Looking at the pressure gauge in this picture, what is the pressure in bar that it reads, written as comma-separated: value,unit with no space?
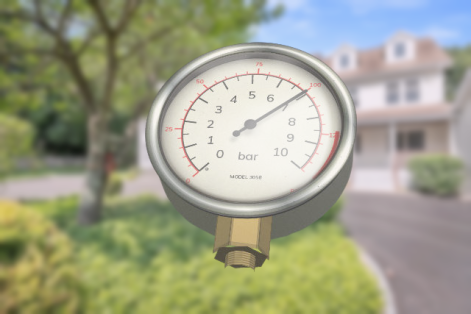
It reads 7,bar
